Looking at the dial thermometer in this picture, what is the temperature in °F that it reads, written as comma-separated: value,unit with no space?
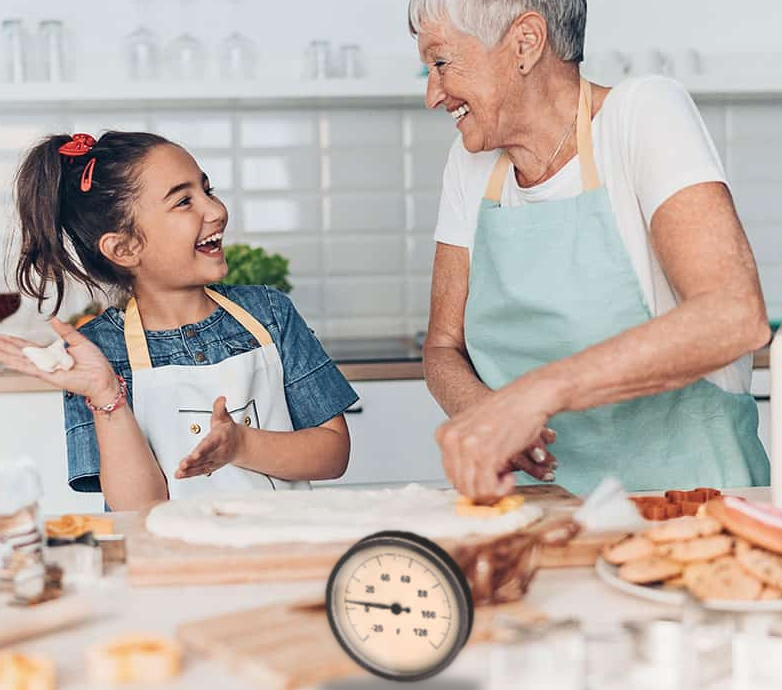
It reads 5,°F
